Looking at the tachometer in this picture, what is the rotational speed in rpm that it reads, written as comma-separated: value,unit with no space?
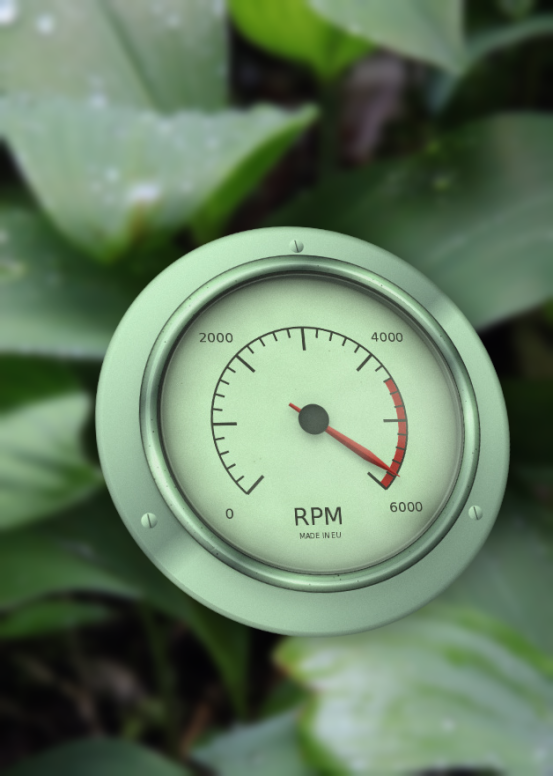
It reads 5800,rpm
